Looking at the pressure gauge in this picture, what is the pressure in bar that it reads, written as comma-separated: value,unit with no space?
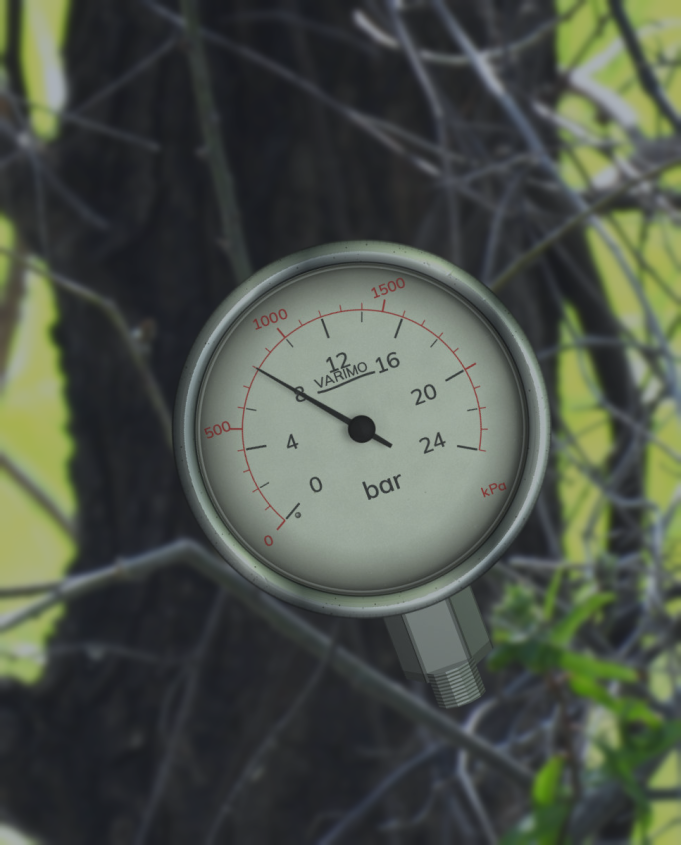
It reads 8,bar
